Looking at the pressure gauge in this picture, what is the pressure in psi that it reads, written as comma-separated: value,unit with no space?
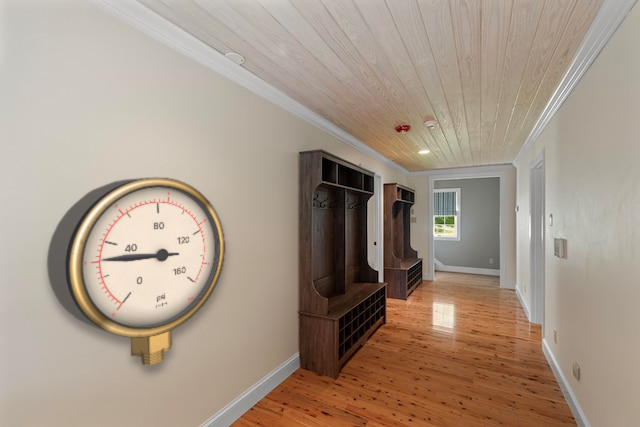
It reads 30,psi
